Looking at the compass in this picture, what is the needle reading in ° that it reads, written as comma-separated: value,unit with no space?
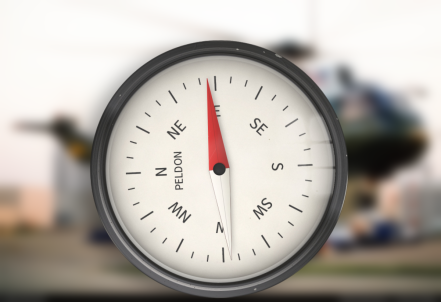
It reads 85,°
